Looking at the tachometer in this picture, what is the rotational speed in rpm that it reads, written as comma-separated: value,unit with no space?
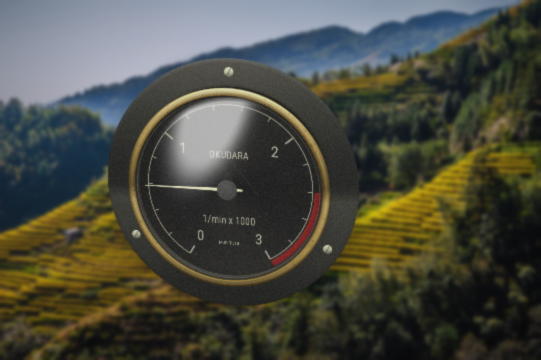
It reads 600,rpm
